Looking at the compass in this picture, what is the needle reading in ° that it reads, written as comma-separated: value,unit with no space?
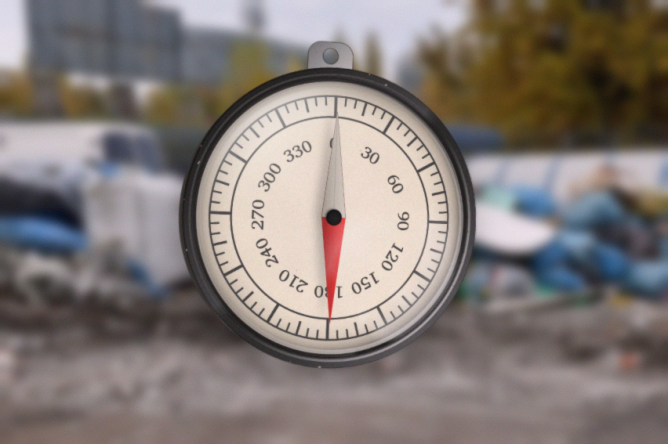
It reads 180,°
